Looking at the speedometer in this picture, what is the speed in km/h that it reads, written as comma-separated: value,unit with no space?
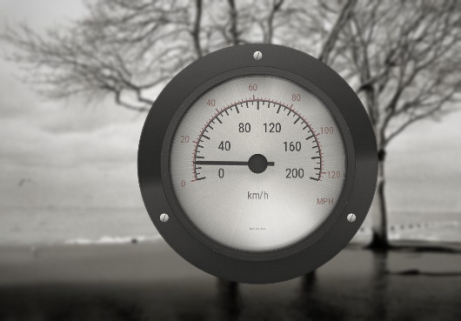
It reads 15,km/h
